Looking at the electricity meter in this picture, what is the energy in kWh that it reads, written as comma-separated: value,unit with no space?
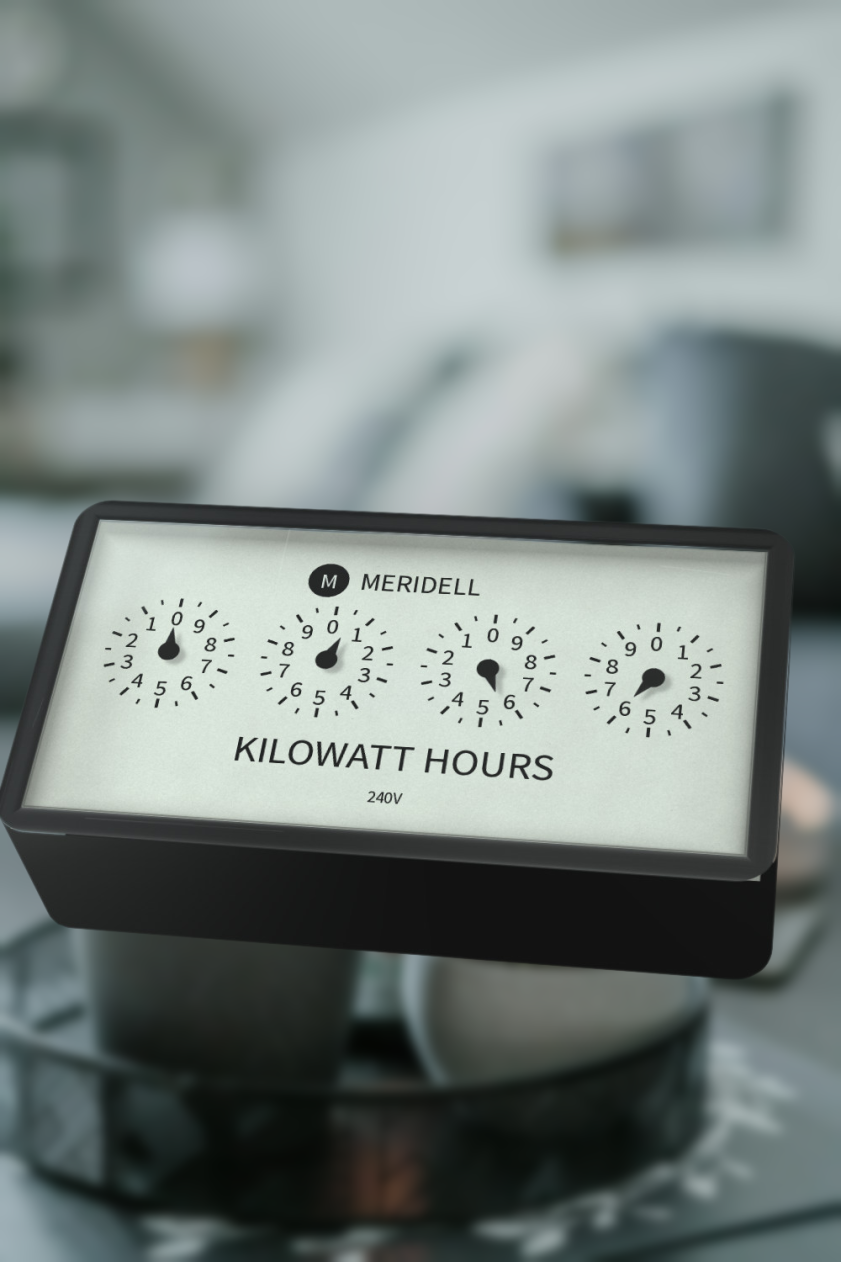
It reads 56,kWh
